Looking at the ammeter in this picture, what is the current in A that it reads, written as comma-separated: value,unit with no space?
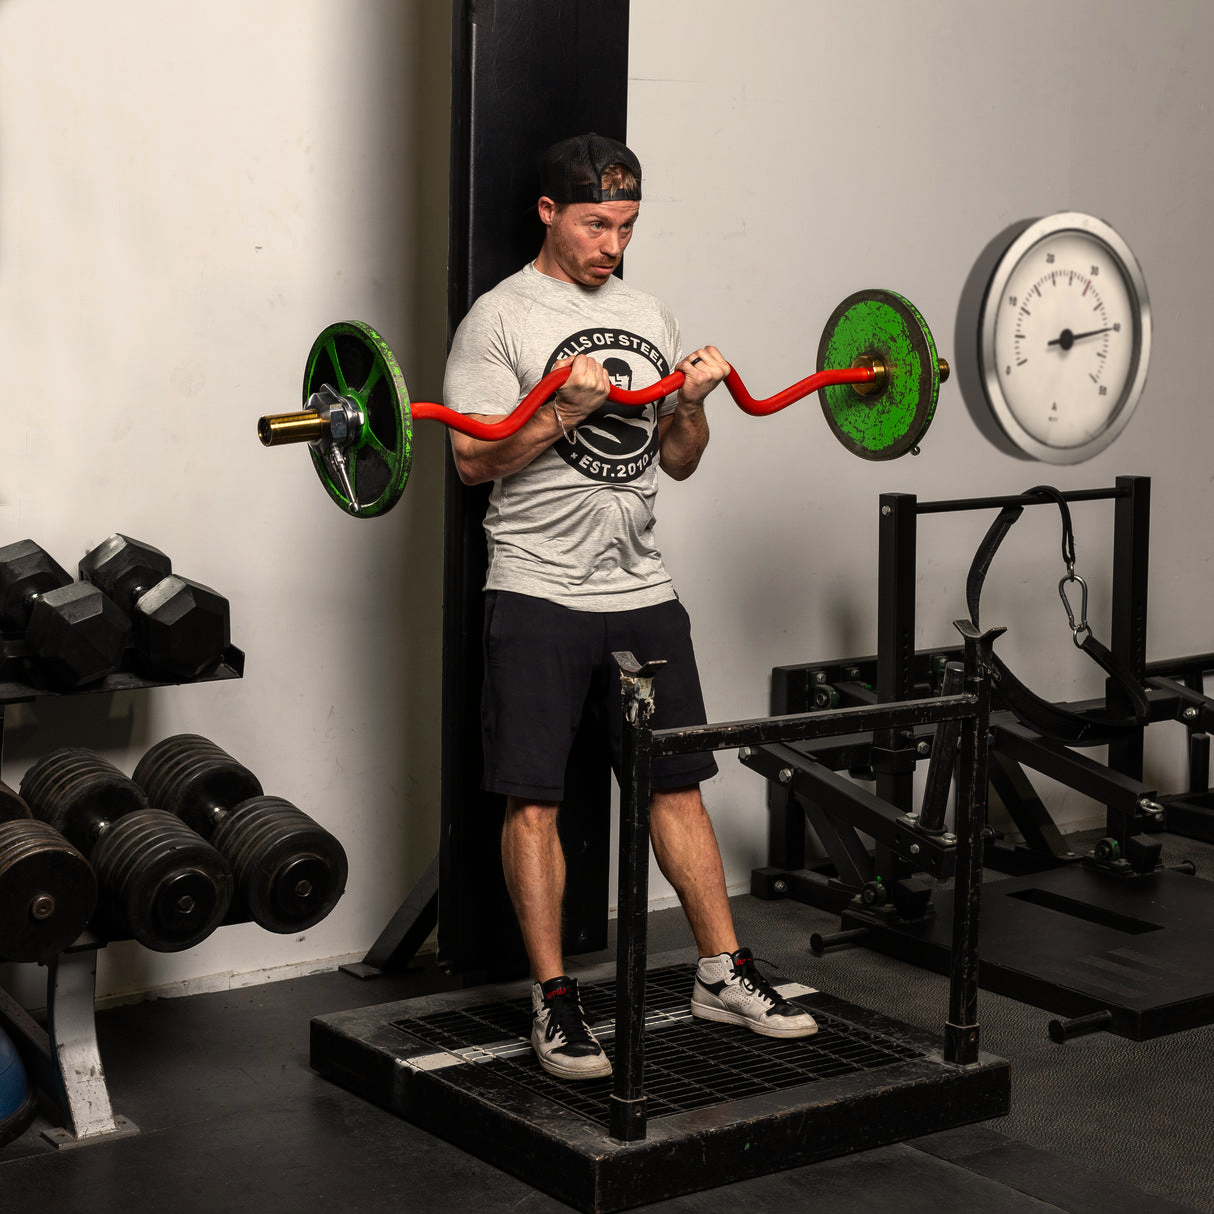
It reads 40,A
